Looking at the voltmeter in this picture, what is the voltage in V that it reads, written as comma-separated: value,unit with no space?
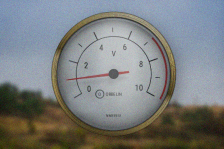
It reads 1,V
